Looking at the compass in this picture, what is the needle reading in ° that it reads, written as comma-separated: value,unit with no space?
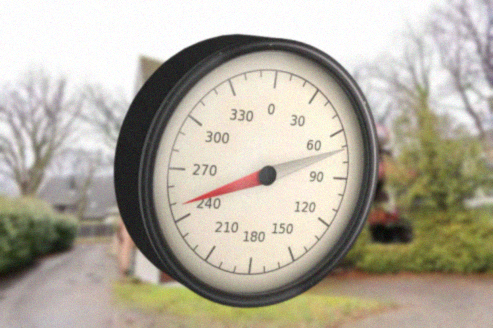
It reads 250,°
